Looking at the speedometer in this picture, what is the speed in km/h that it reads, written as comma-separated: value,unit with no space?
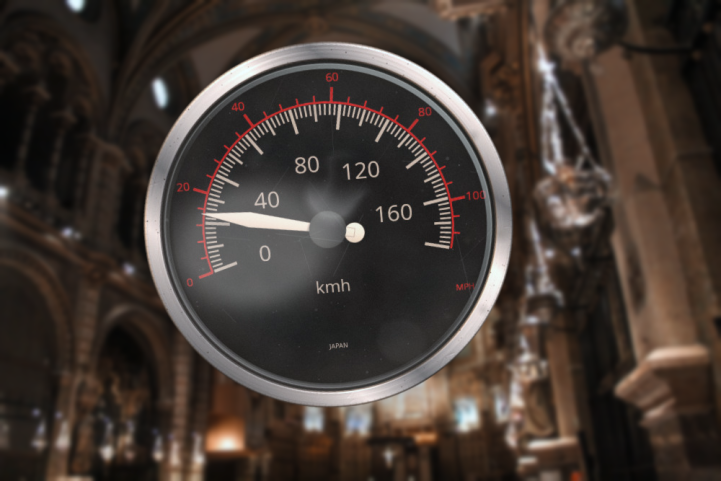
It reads 24,km/h
